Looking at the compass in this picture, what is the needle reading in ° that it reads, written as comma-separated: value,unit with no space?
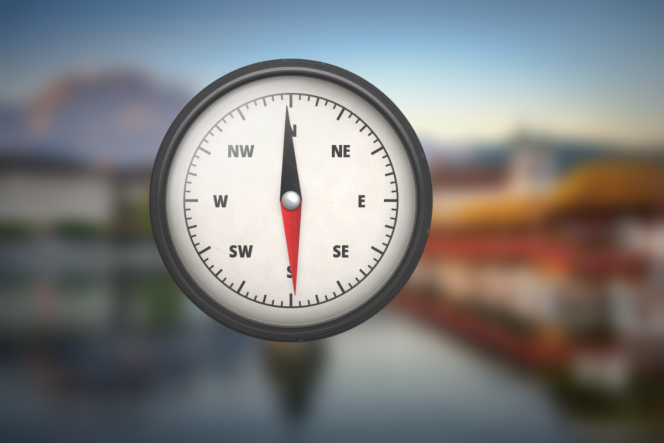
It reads 177.5,°
